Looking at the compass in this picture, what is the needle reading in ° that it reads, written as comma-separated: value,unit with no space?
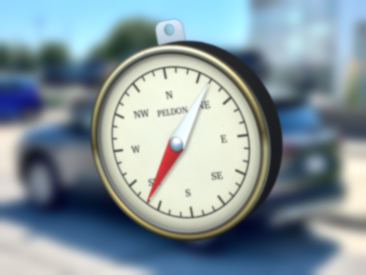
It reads 220,°
